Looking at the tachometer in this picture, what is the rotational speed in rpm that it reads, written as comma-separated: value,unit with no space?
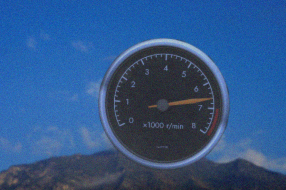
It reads 6600,rpm
